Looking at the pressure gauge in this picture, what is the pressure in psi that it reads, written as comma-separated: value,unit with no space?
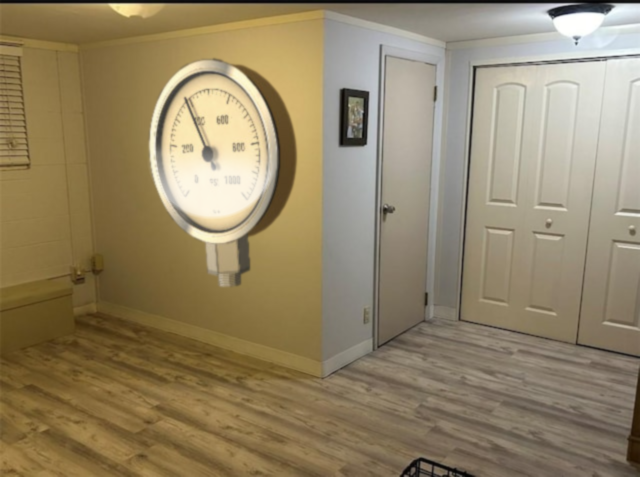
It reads 400,psi
